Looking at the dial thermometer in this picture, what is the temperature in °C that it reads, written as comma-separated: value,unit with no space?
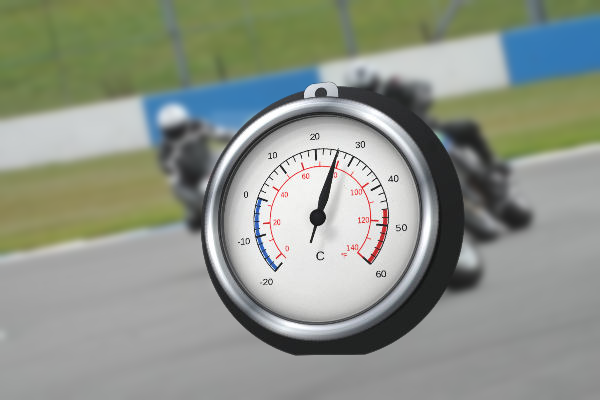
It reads 26,°C
